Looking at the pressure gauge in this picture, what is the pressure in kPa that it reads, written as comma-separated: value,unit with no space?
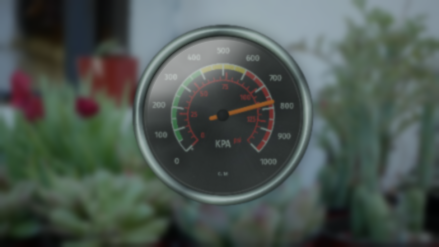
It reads 775,kPa
